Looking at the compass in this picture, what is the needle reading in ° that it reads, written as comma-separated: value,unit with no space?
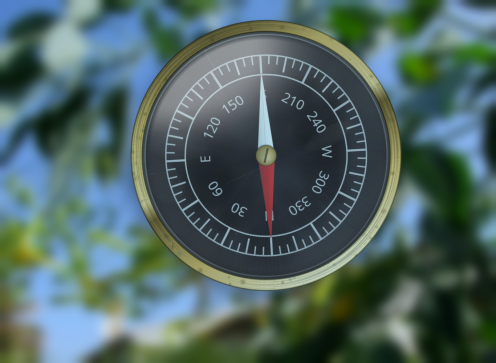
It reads 0,°
